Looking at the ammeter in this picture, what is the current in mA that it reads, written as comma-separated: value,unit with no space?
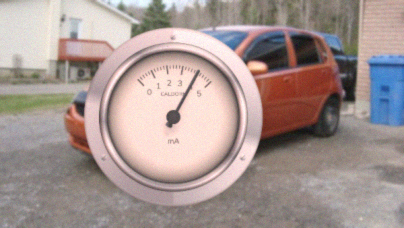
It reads 4,mA
